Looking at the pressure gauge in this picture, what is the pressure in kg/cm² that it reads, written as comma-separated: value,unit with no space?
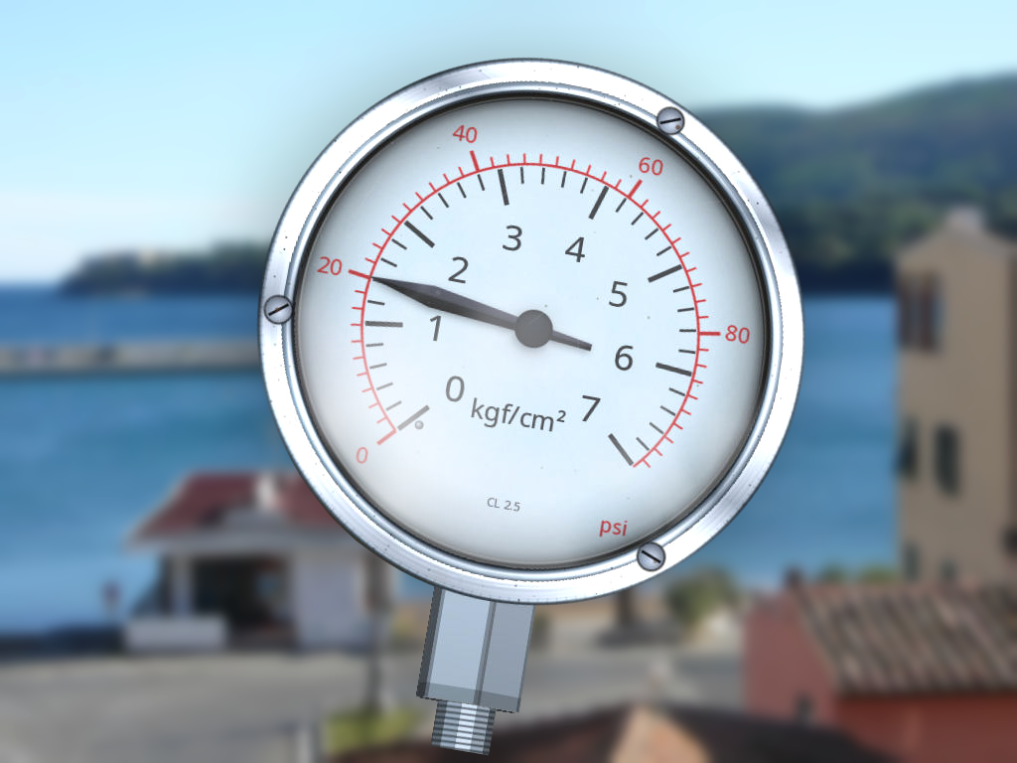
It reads 1.4,kg/cm²
